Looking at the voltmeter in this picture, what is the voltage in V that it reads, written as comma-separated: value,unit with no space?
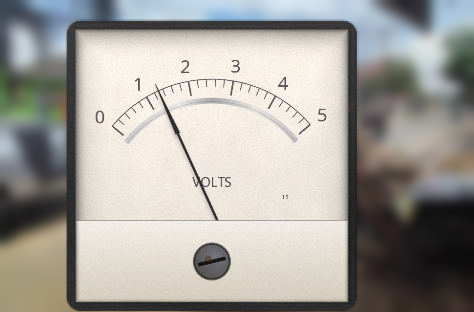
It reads 1.3,V
